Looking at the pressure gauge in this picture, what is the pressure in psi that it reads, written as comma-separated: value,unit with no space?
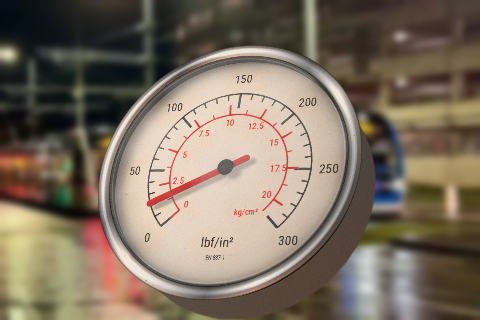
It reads 20,psi
